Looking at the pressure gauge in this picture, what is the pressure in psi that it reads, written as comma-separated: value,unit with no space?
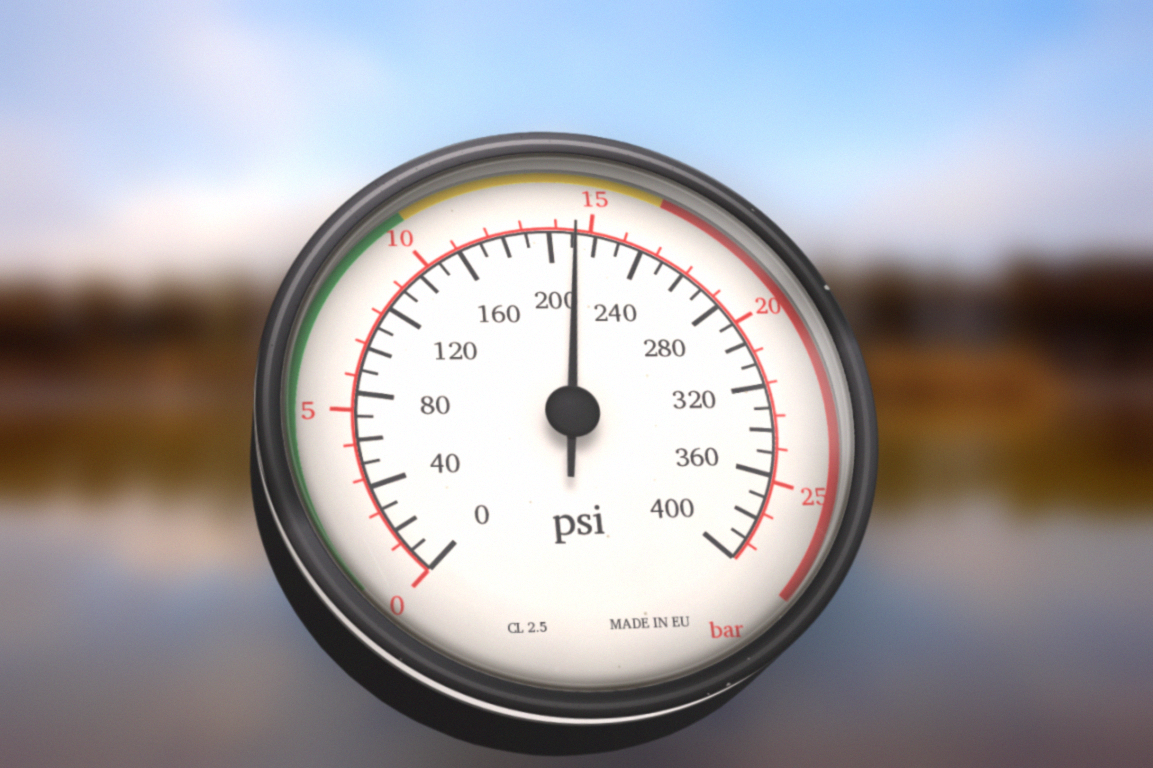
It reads 210,psi
